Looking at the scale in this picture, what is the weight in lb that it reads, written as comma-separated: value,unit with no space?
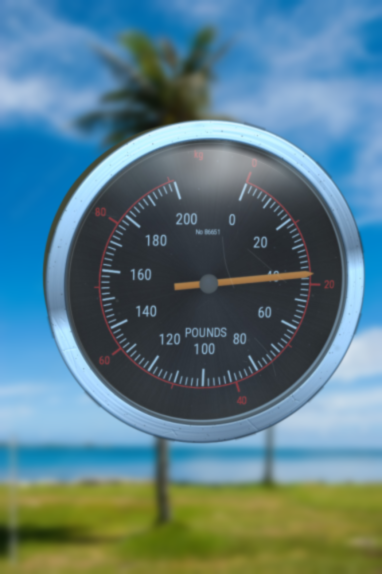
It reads 40,lb
